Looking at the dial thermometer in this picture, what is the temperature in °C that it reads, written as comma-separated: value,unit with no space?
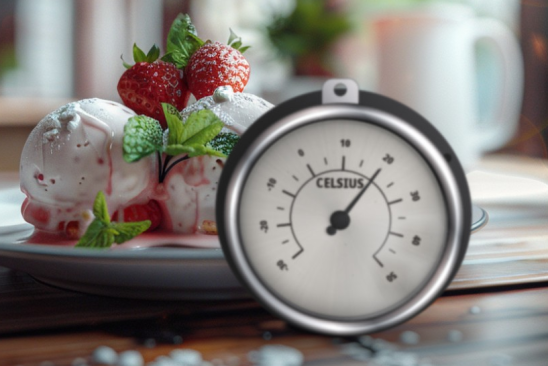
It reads 20,°C
